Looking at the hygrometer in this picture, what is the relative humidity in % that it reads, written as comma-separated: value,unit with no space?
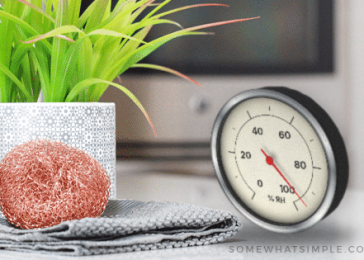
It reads 95,%
